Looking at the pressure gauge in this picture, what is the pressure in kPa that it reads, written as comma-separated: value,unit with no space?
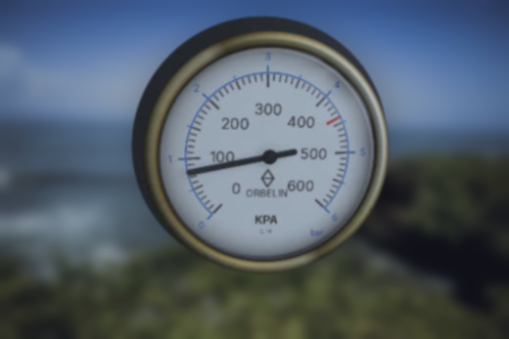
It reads 80,kPa
